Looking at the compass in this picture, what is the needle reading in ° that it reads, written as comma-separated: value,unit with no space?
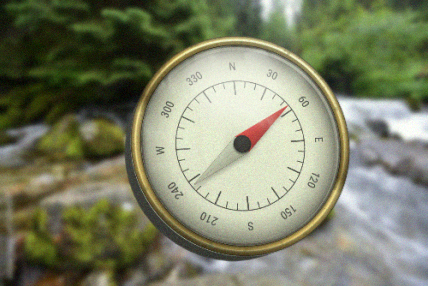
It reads 55,°
